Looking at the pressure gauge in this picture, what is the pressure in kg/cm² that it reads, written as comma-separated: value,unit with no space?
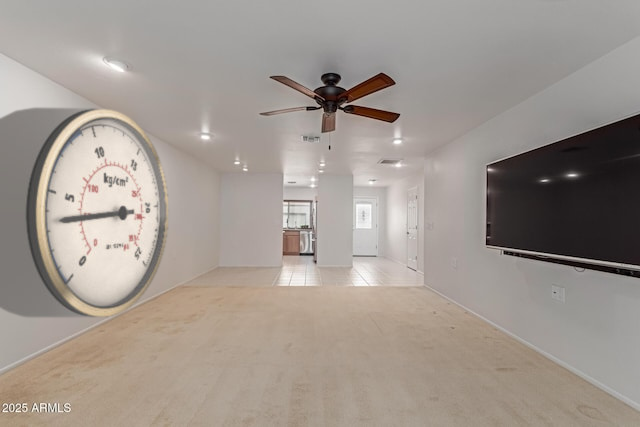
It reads 3.5,kg/cm²
